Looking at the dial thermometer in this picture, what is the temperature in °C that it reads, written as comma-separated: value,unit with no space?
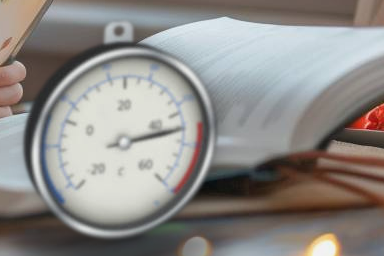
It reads 44,°C
